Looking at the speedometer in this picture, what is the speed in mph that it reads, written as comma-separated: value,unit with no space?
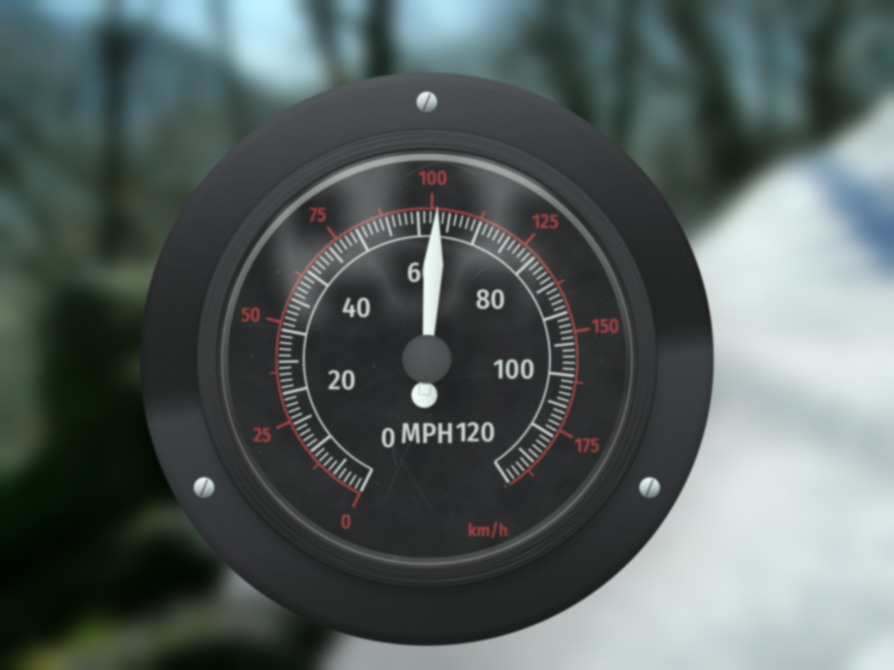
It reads 63,mph
